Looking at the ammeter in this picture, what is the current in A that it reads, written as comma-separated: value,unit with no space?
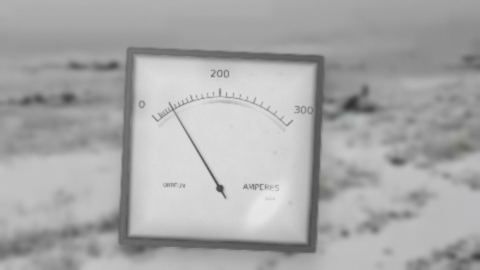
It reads 100,A
